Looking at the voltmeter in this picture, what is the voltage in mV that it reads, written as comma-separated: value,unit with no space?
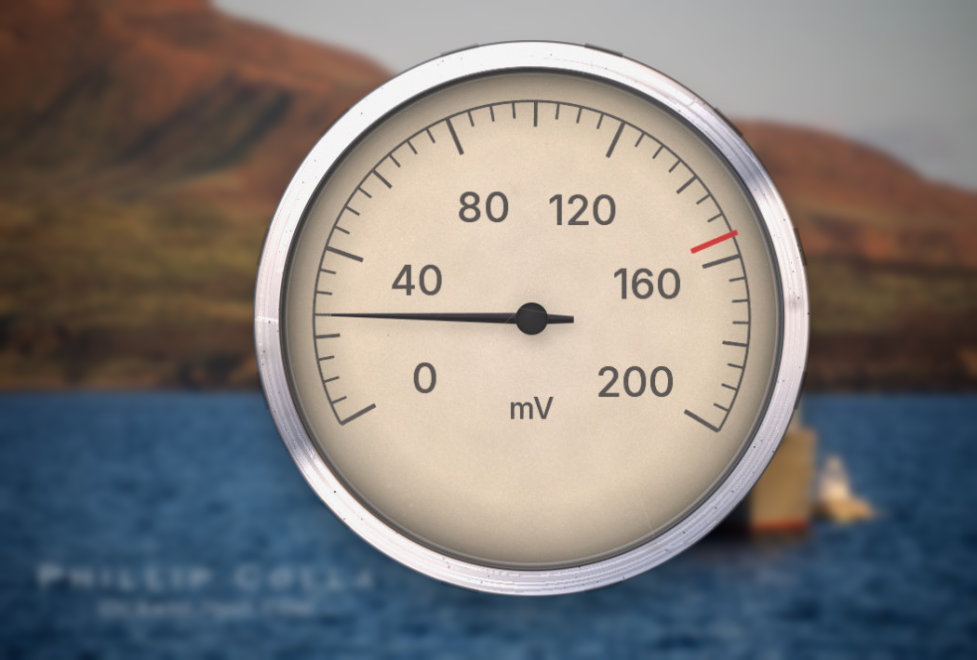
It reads 25,mV
